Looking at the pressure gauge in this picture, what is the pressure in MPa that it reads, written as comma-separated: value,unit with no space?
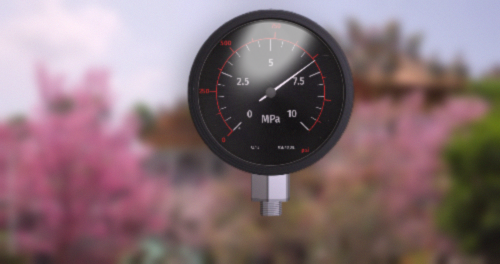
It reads 7,MPa
